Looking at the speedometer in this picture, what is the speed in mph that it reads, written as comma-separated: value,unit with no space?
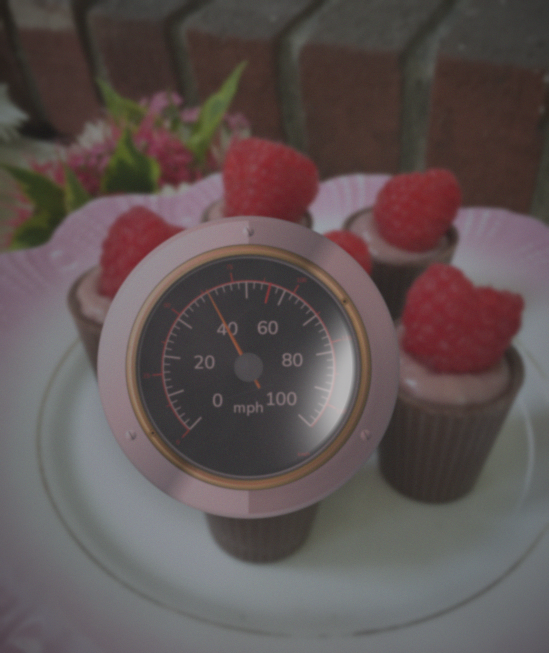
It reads 40,mph
